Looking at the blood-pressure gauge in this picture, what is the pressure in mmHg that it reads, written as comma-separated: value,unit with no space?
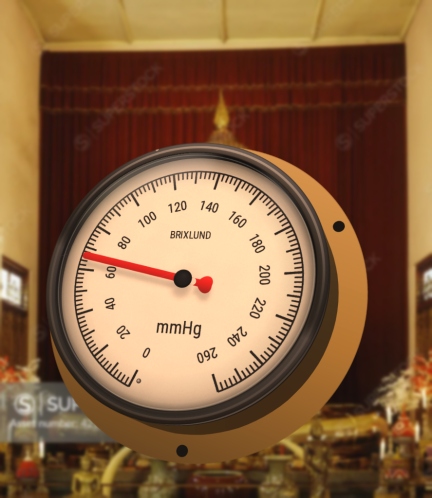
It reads 66,mmHg
